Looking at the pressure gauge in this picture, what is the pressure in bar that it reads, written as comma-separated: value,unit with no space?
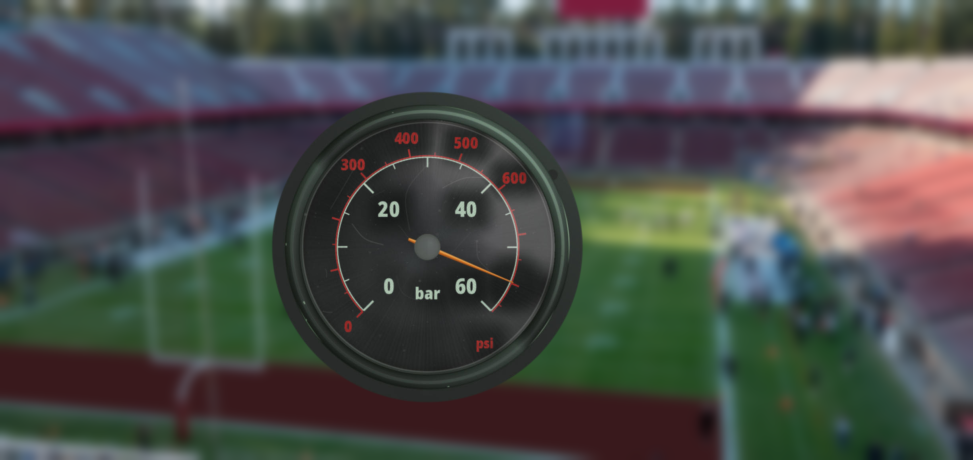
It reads 55,bar
